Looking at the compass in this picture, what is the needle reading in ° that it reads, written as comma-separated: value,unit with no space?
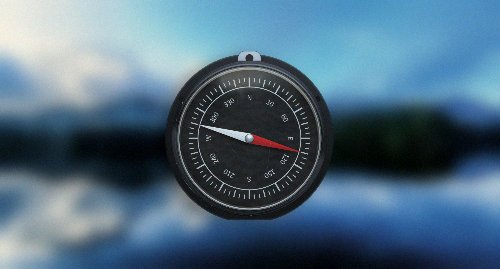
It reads 105,°
